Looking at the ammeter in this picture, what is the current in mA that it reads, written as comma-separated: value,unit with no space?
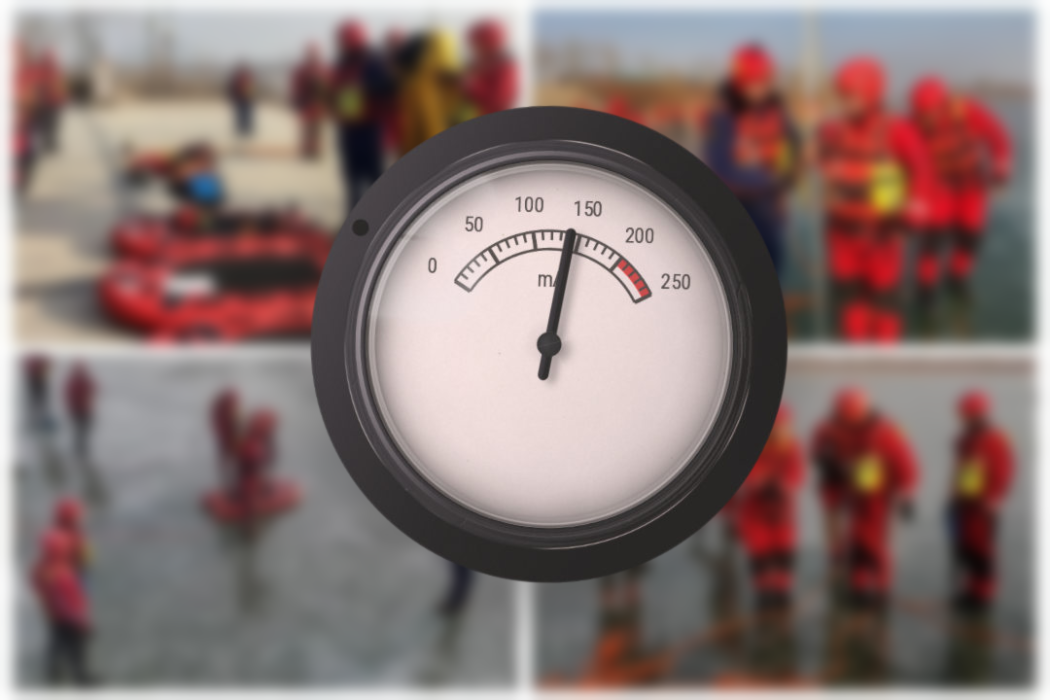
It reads 140,mA
